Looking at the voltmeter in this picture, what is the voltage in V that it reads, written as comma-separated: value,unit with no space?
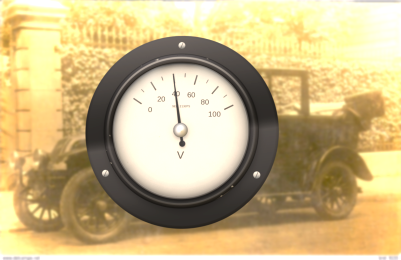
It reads 40,V
